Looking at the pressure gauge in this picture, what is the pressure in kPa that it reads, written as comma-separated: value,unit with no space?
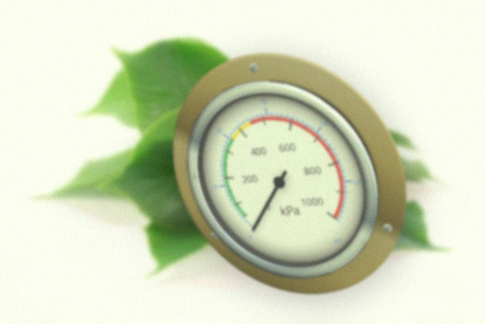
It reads 0,kPa
